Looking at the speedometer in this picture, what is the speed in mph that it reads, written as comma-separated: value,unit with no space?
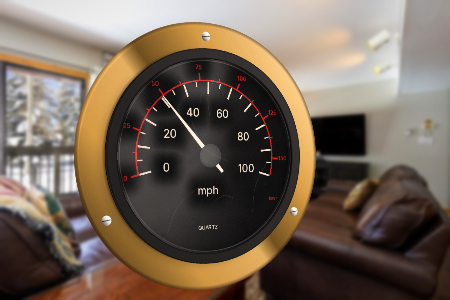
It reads 30,mph
